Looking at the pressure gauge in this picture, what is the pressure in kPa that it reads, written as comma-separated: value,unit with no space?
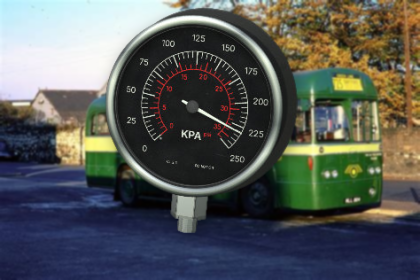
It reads 230,kPa
